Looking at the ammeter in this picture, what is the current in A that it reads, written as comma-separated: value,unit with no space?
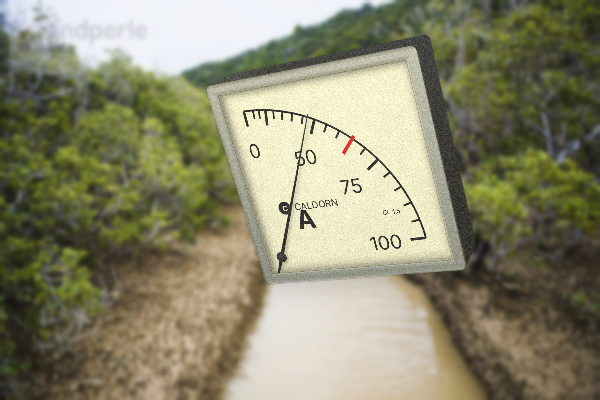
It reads 47.5,A
